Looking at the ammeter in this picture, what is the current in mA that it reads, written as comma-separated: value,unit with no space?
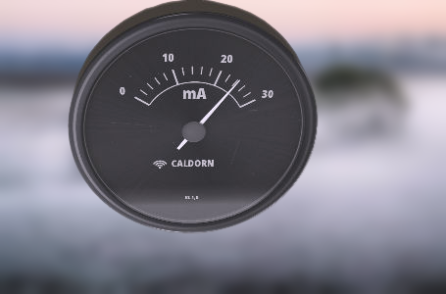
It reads 24,mA
